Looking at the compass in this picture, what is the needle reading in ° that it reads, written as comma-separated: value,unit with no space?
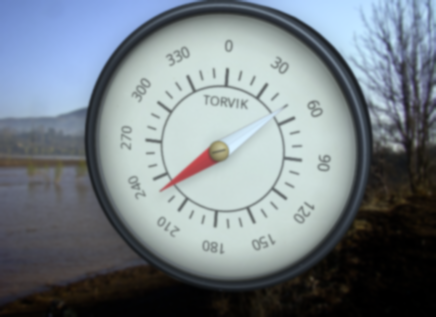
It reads 230,°
